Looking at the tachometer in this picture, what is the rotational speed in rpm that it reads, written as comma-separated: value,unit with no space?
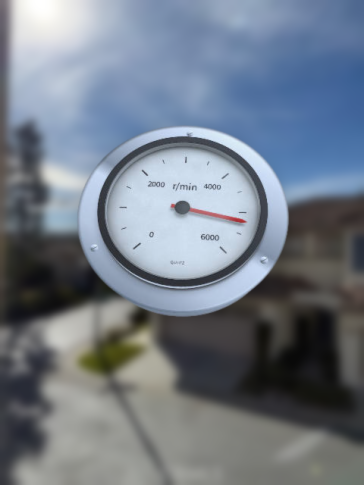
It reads 5250,rpm
